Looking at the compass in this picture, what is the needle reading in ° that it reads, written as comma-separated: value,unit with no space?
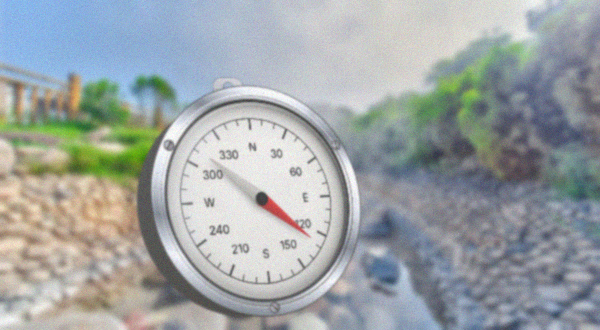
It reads 130,°
